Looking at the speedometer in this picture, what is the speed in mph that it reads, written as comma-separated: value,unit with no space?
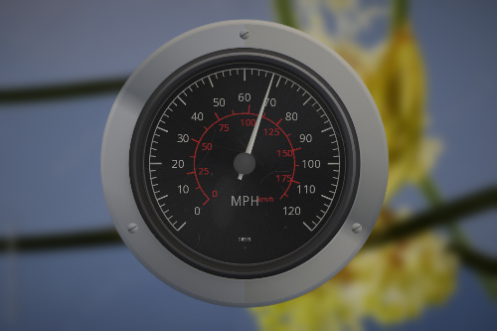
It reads 68,mph
